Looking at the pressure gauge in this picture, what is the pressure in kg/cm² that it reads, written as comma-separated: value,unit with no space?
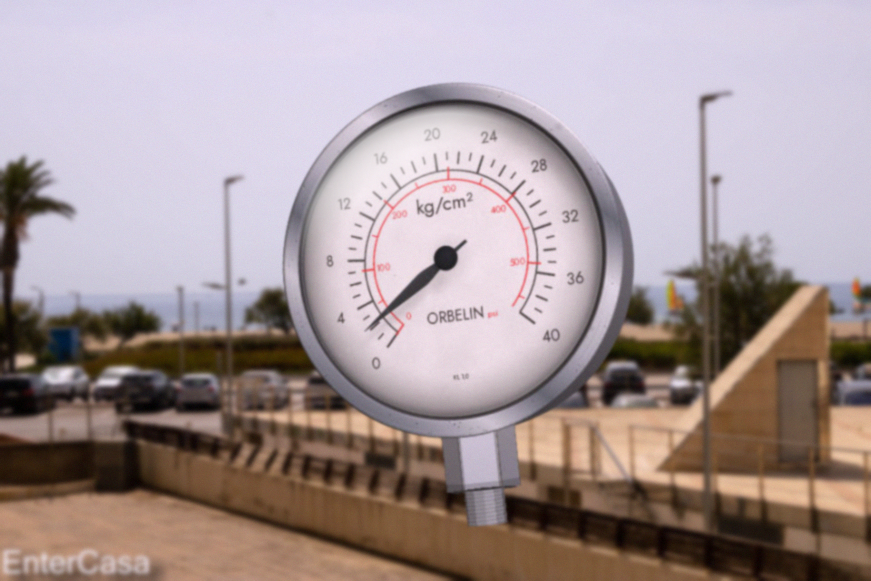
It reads 2,kg/cm²
